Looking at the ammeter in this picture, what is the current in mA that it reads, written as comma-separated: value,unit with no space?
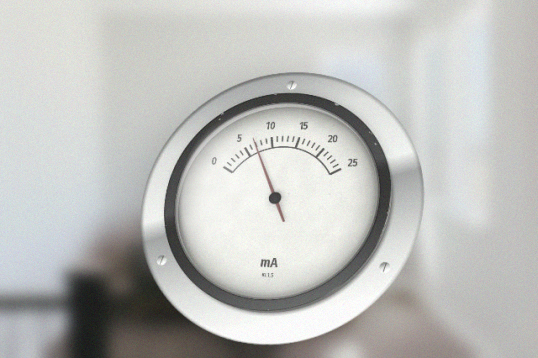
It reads 7,mA
